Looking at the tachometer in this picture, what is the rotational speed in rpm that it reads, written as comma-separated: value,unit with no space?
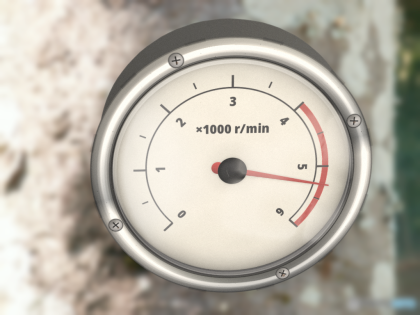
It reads 5250,rpm
